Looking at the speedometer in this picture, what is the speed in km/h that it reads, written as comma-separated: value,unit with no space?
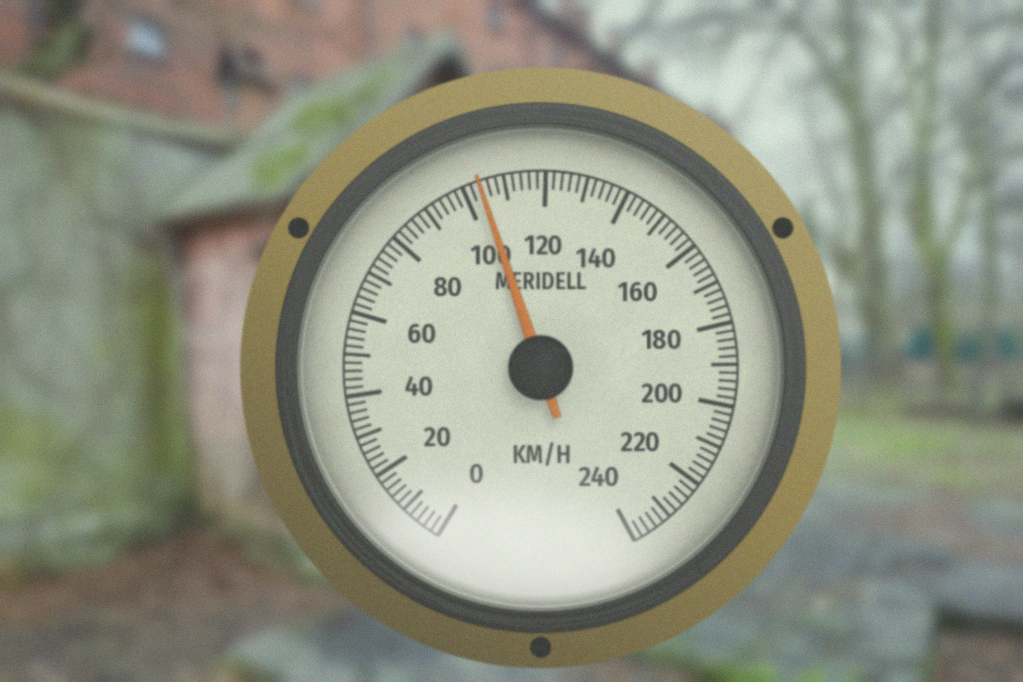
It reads 104,km/h
